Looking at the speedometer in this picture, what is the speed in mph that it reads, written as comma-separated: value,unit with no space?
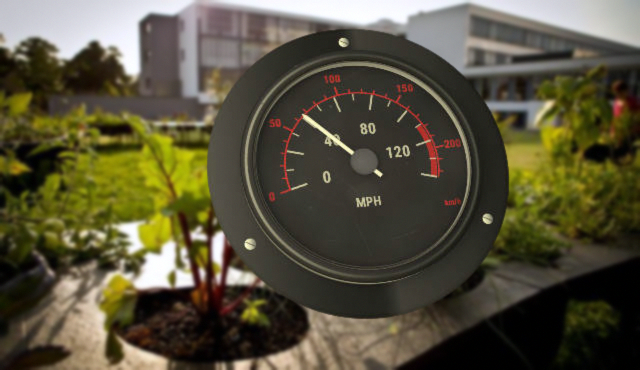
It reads 40,mph
